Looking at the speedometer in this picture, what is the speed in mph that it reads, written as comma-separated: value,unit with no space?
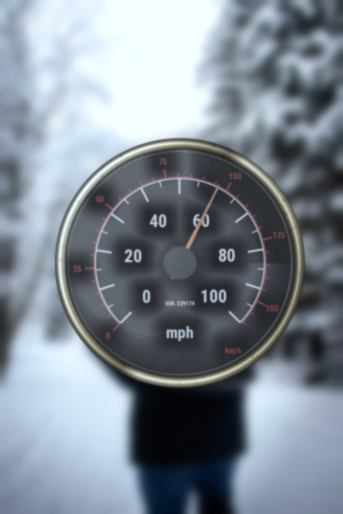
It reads 60,mph
